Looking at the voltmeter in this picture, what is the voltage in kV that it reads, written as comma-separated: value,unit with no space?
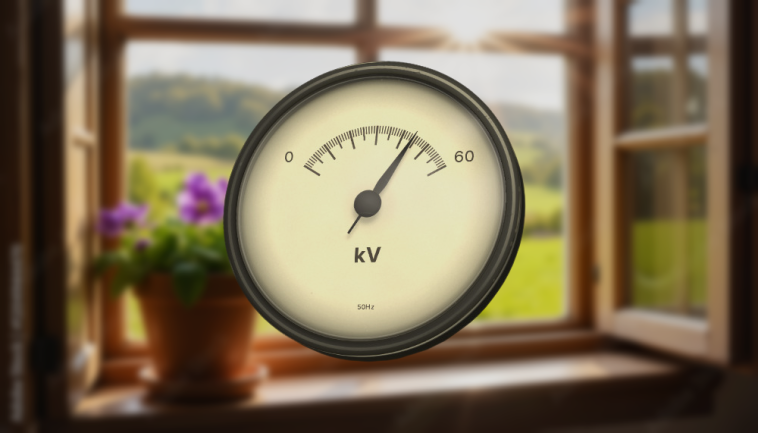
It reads 45,kV
